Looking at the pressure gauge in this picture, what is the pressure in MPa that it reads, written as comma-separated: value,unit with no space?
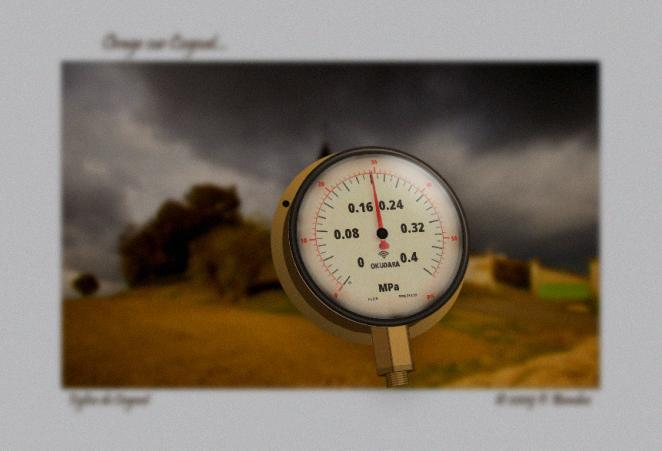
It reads 0.2,MPa
